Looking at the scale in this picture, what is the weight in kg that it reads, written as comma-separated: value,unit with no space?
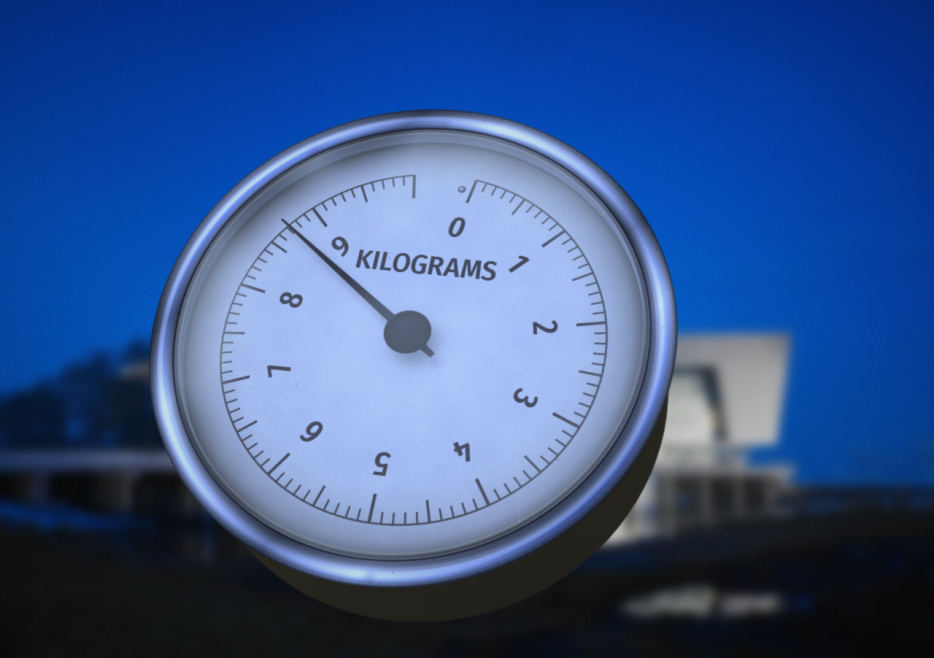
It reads 8.7,kg
